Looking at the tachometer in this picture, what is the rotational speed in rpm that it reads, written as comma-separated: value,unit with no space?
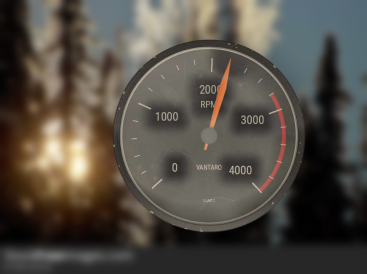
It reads 2200,rpm
